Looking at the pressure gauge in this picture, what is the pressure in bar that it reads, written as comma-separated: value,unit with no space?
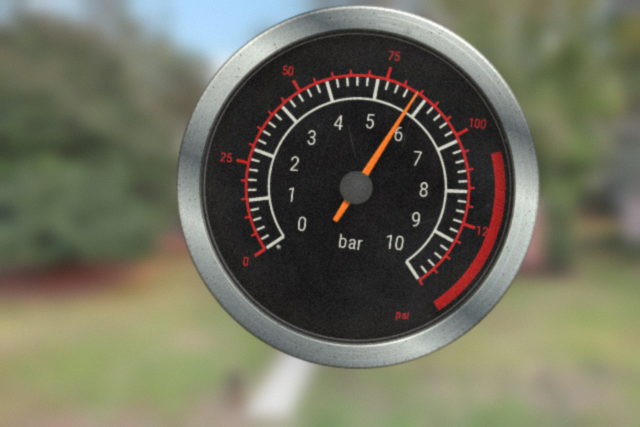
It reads 5.8,bar
